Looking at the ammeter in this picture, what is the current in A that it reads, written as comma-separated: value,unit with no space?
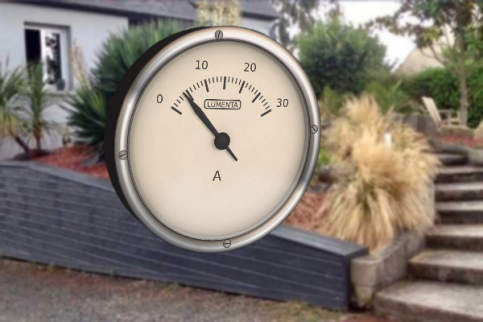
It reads 4,A
